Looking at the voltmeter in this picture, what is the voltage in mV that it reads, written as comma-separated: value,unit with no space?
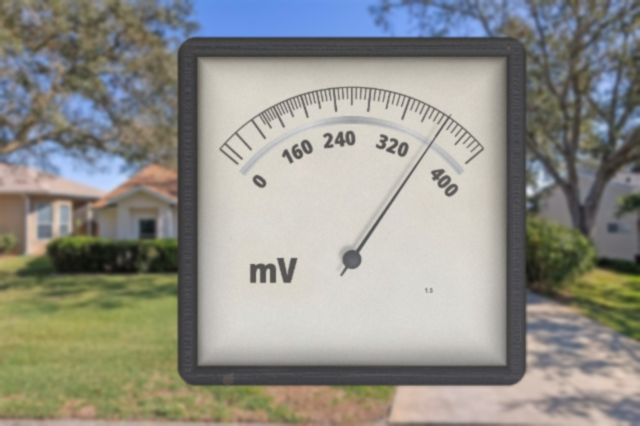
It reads 360,mV
